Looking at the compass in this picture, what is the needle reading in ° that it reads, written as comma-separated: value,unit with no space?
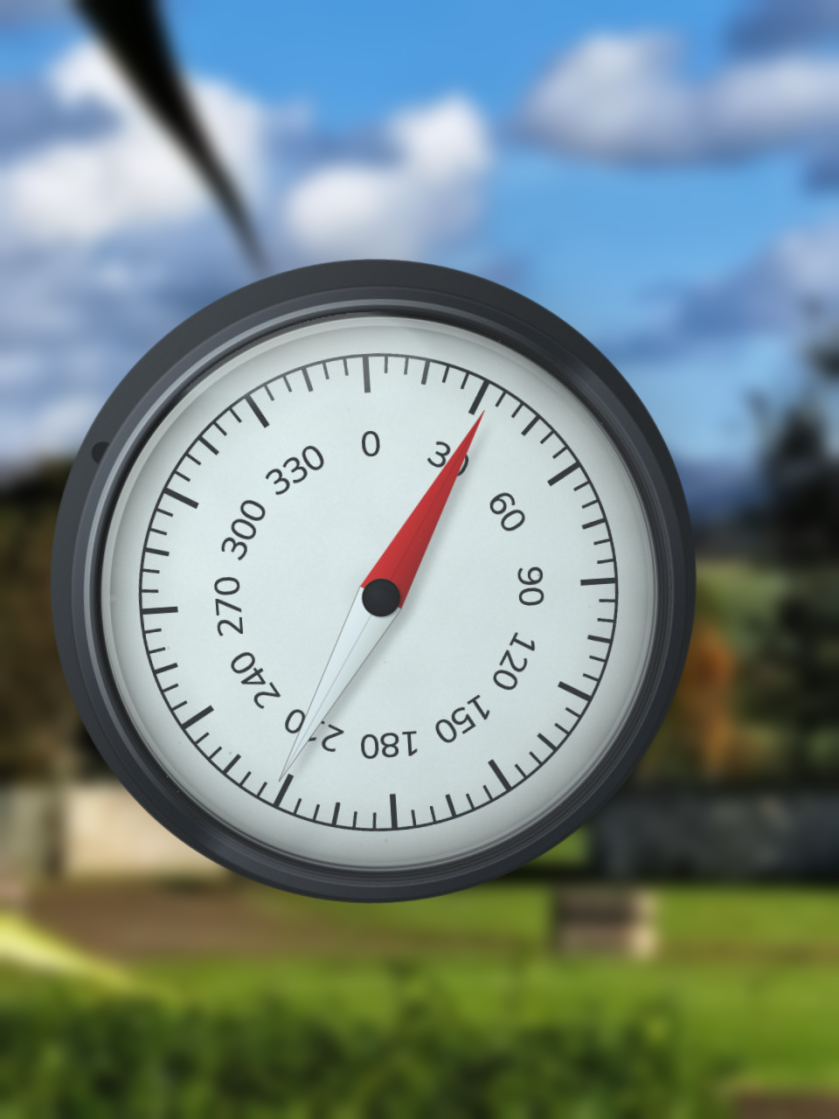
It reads 32.5,°
